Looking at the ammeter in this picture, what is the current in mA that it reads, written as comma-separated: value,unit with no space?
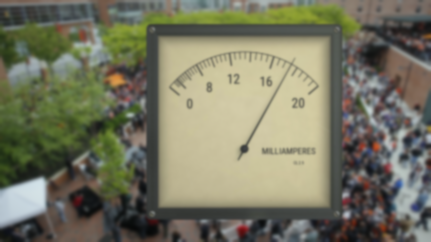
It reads 17.5,mA
